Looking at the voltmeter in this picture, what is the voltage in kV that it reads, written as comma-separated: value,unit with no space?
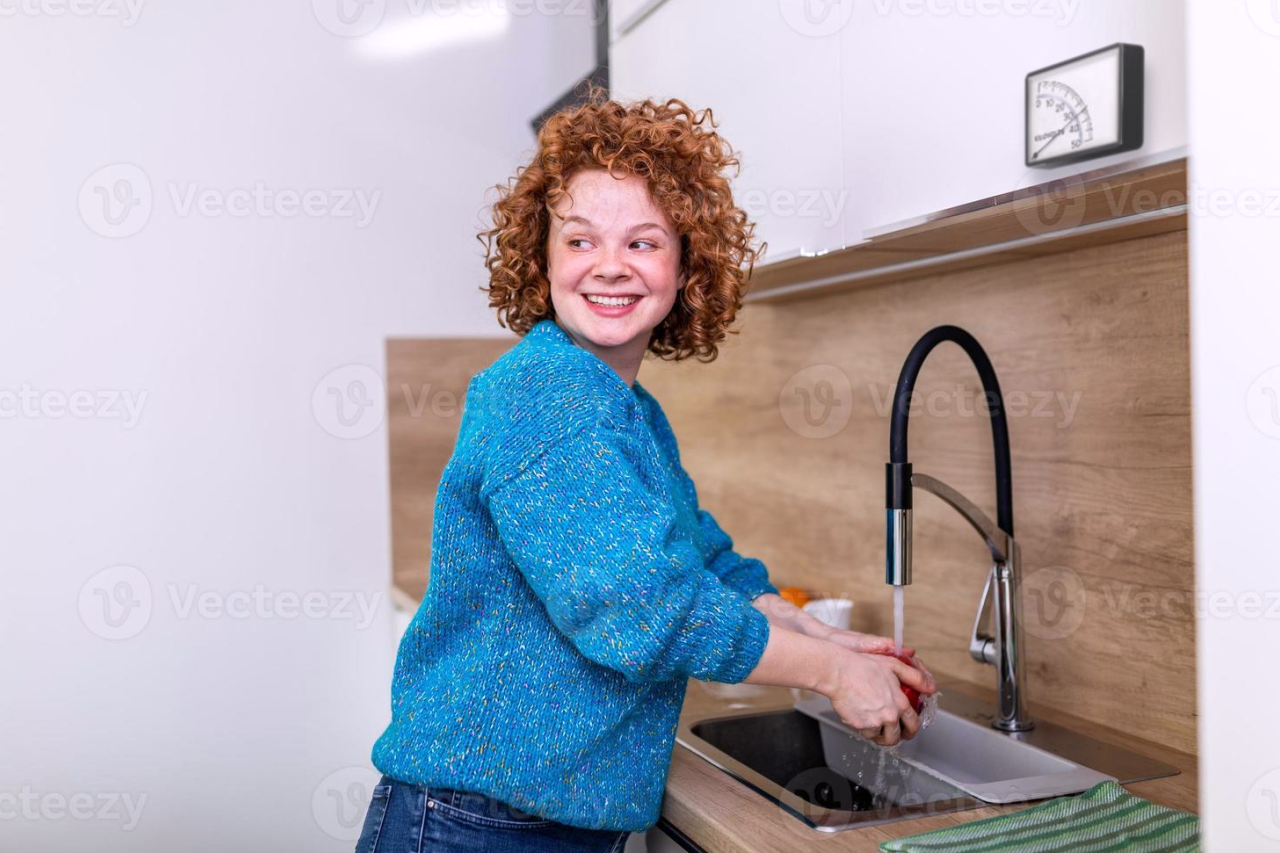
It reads 35,kV
